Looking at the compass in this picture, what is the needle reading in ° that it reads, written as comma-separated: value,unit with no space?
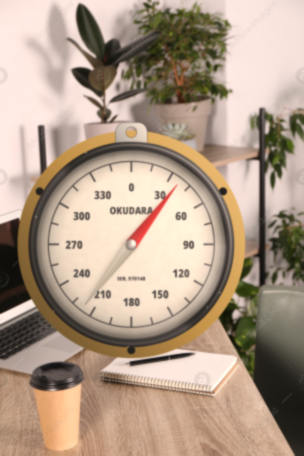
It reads 37.5,°
